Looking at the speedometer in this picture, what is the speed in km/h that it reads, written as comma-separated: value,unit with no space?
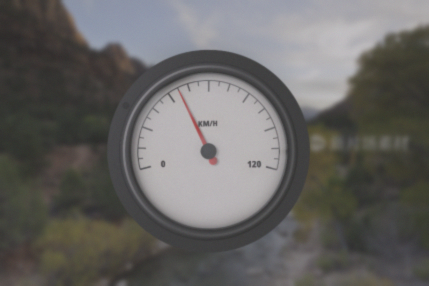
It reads 45,km/h
